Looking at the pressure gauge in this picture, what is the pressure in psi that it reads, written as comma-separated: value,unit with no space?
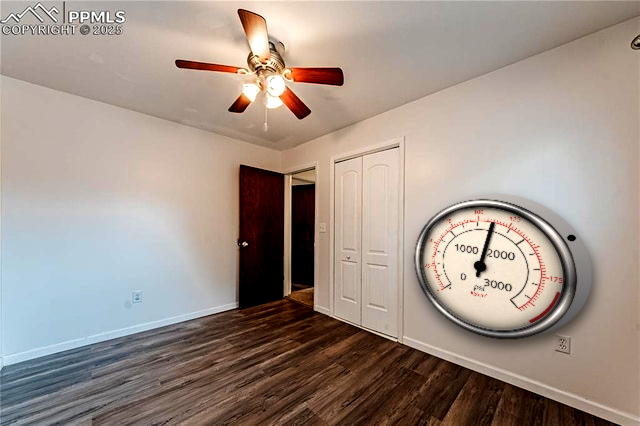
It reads 1600,psi
